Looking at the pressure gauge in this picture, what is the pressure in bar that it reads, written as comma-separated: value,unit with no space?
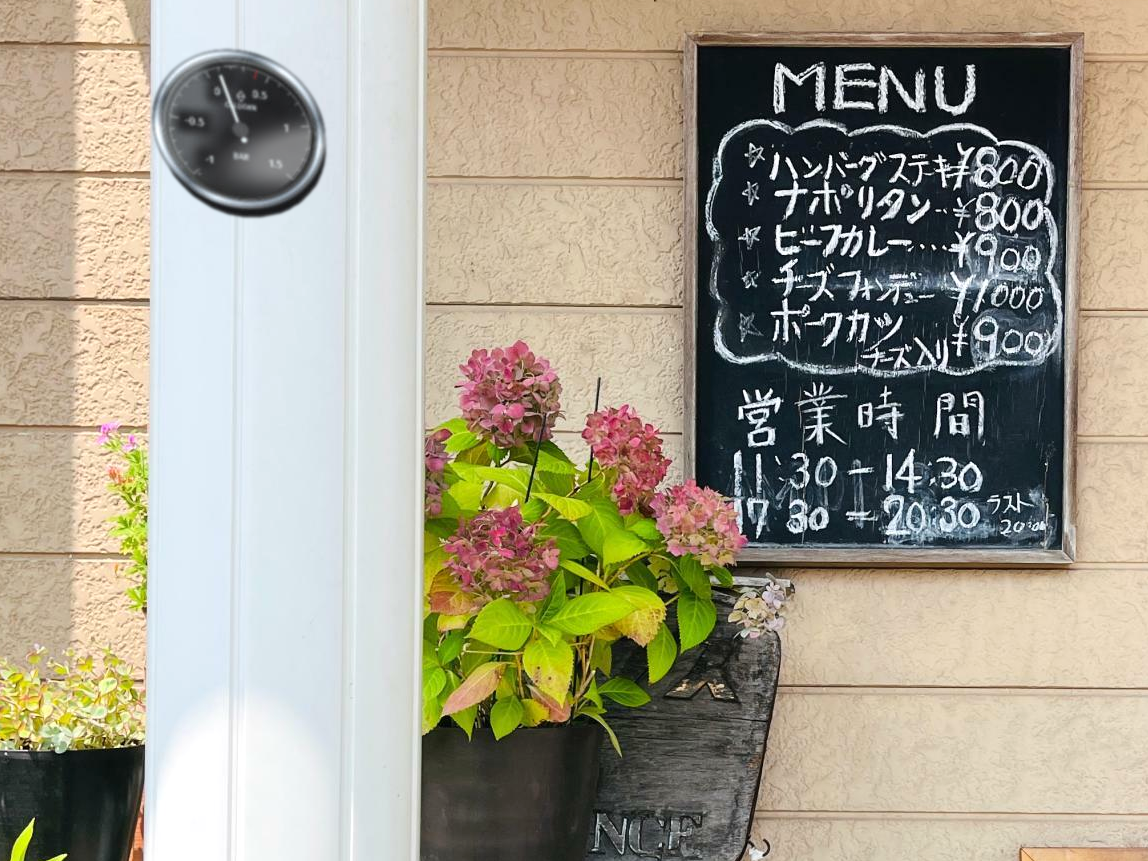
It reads 0.1,bar
